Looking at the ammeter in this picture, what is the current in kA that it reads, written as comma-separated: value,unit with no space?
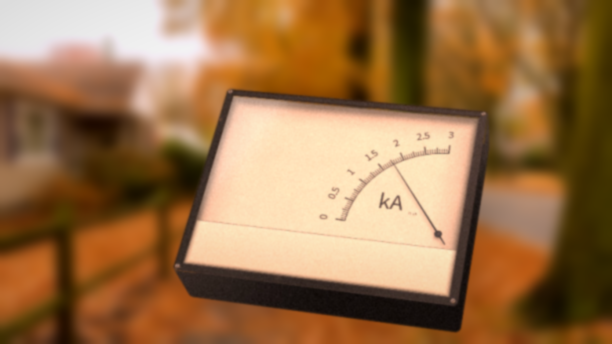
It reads 1.75,kA
